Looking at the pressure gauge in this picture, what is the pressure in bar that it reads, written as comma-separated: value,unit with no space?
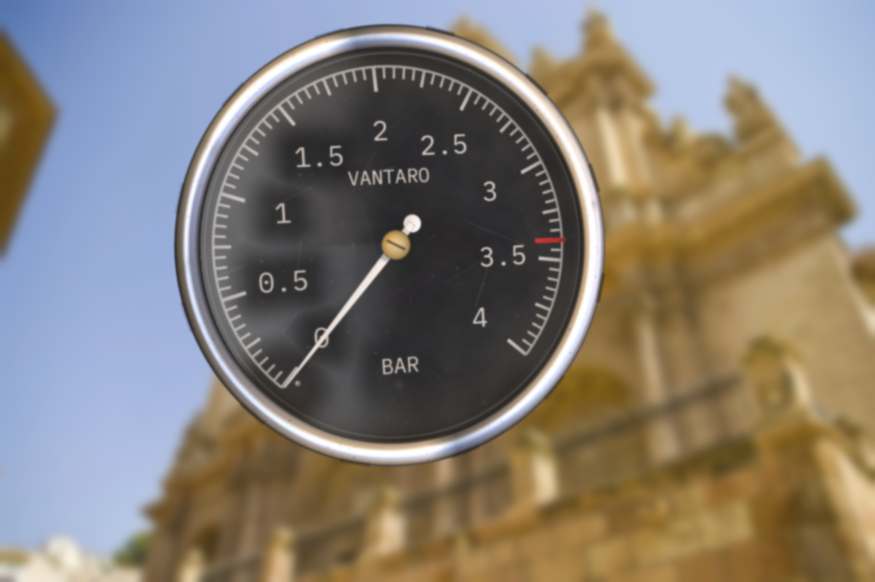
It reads 0,bar
